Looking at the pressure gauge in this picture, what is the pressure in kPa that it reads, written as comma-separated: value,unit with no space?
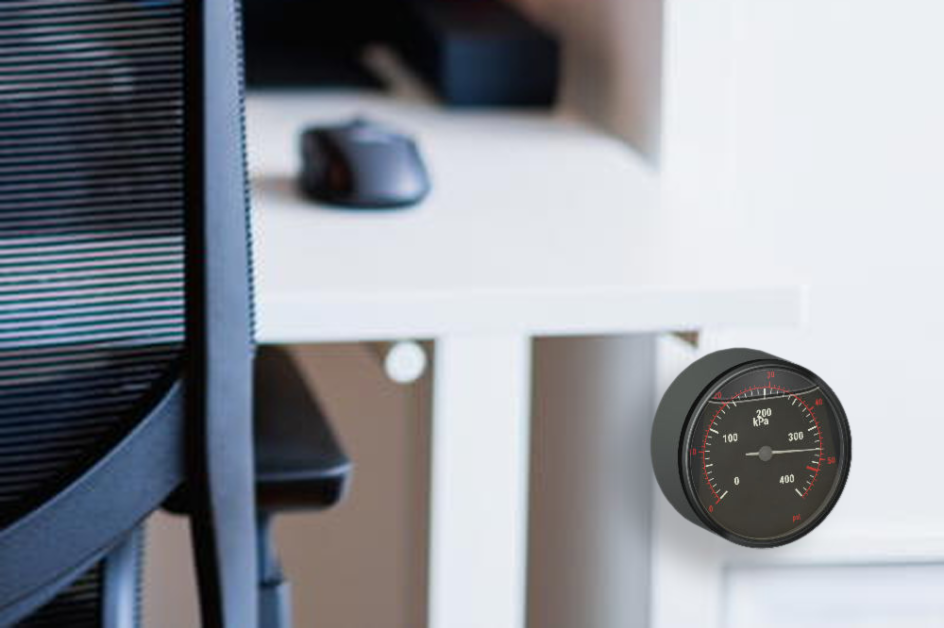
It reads 330,kPa
